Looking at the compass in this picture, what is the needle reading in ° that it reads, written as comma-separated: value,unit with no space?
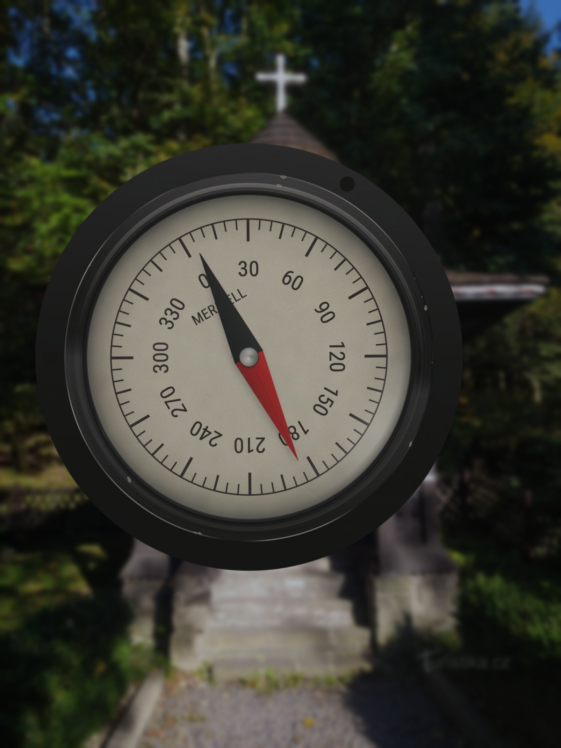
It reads 185,°
